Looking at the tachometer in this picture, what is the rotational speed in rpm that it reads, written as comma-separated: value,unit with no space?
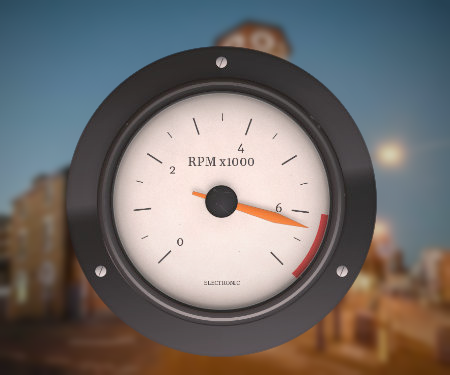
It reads 6250,rpm
